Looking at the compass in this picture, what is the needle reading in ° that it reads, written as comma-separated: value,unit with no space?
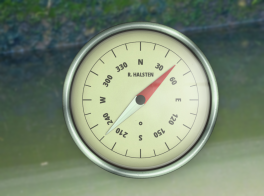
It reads 45,°
